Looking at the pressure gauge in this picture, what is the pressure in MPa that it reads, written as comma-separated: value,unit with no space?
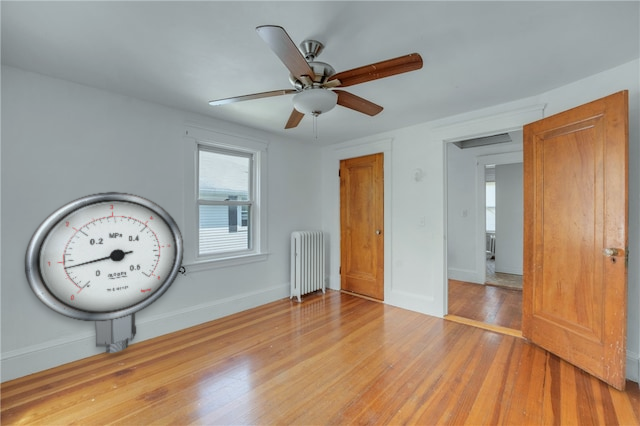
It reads 0.08,MPa
